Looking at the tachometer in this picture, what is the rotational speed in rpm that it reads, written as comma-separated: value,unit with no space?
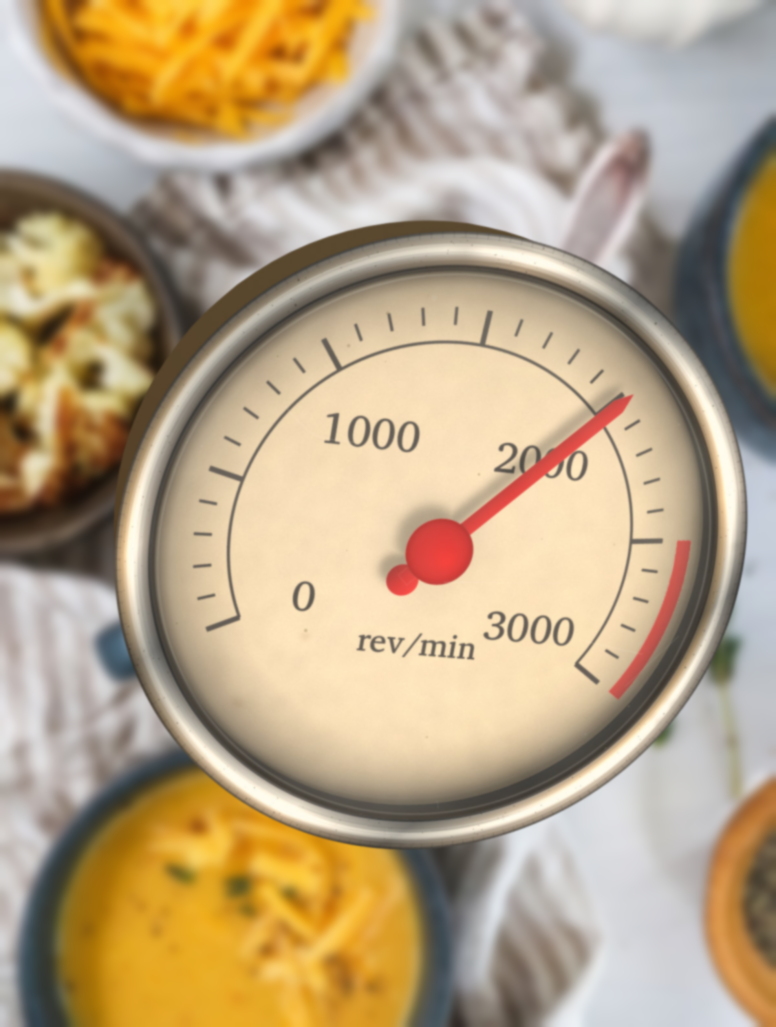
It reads 2000,rpm
